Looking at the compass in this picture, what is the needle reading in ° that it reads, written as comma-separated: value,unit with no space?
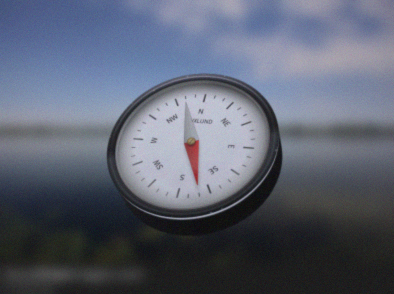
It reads 160,°
